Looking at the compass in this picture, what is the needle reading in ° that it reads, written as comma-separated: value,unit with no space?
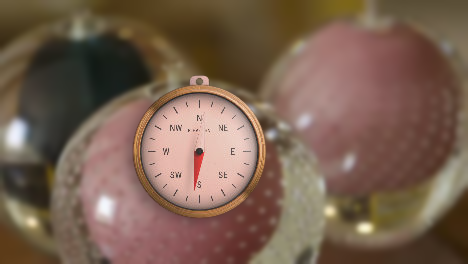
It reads 187.5,°
